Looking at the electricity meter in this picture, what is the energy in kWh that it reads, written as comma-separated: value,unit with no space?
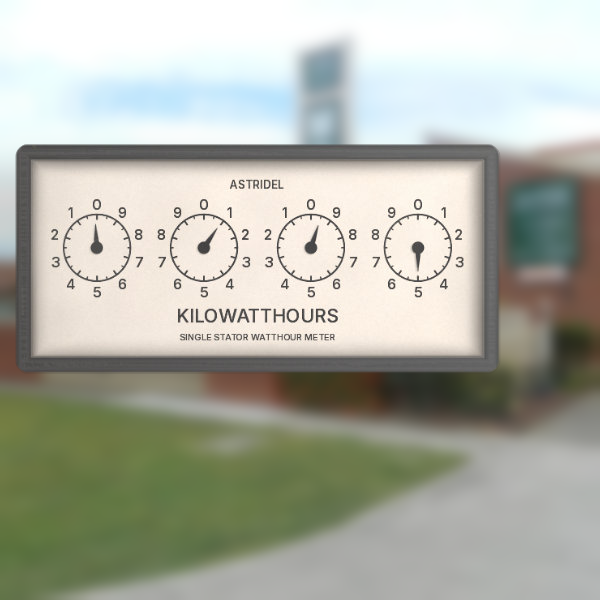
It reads 95,kWh
